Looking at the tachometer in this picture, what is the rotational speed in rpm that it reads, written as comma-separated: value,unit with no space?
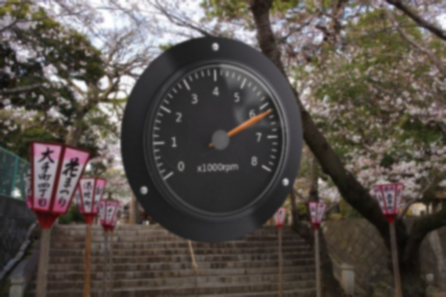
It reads 6200,rpm
